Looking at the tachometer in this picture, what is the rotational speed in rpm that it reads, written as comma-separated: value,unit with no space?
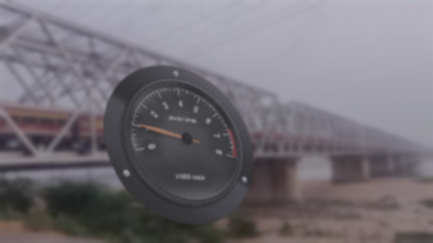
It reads 1000,rpm
